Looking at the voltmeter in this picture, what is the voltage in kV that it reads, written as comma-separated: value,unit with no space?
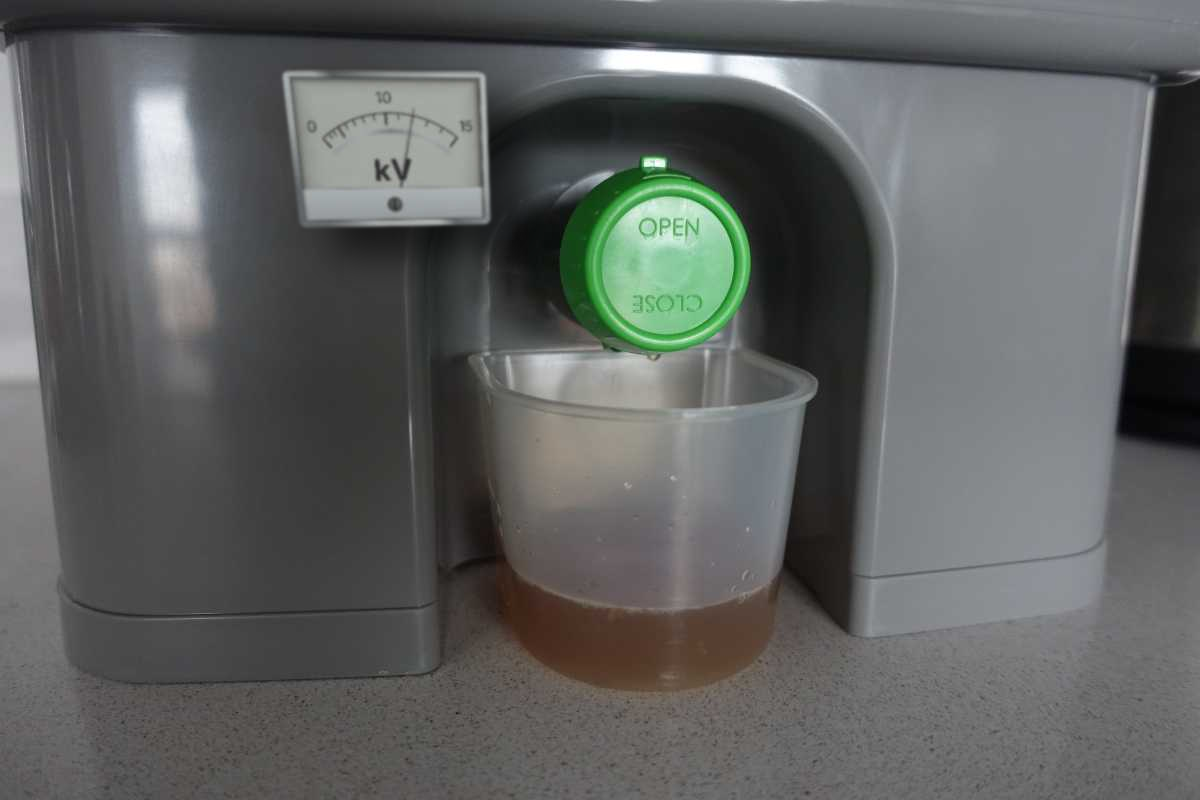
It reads 12,kV
